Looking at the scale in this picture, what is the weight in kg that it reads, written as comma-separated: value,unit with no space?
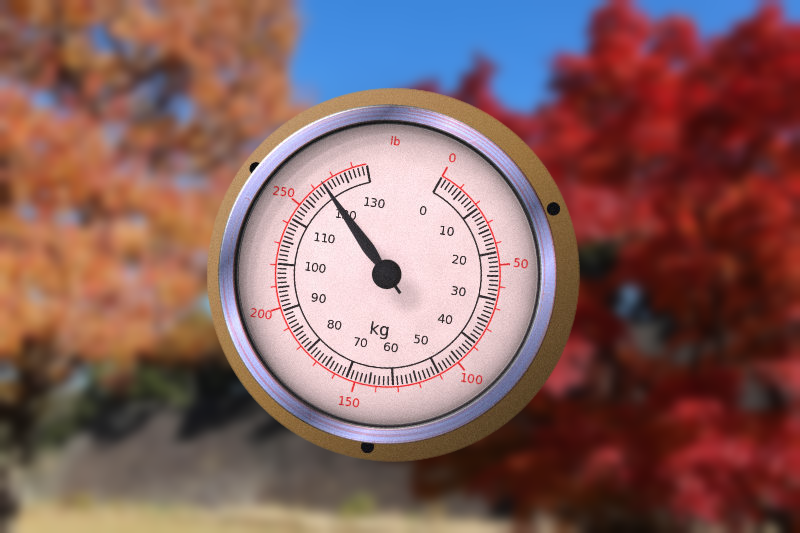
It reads 120,kg
